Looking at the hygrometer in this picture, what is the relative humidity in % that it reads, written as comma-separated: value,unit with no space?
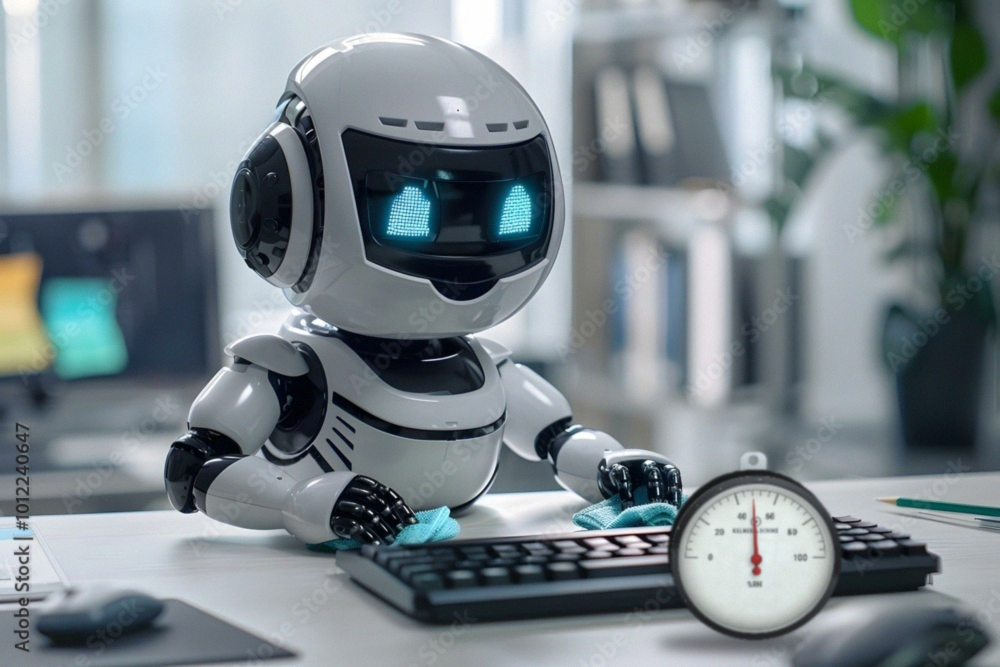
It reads 48,%
